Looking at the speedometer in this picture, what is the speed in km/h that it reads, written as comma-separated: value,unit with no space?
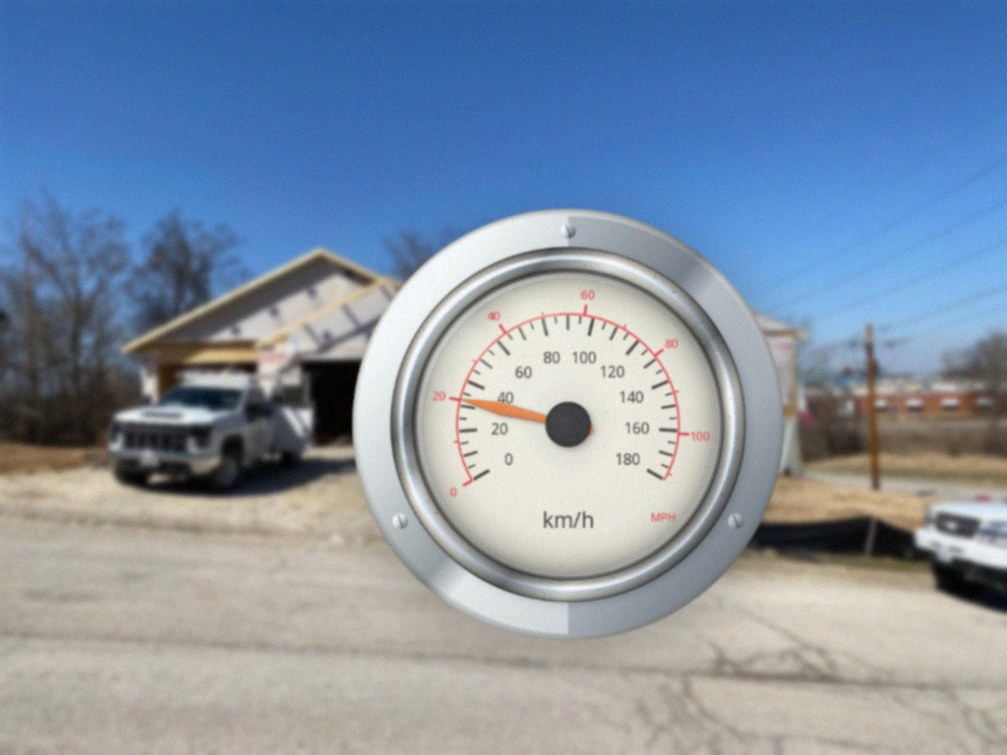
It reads 32.5,km/h
